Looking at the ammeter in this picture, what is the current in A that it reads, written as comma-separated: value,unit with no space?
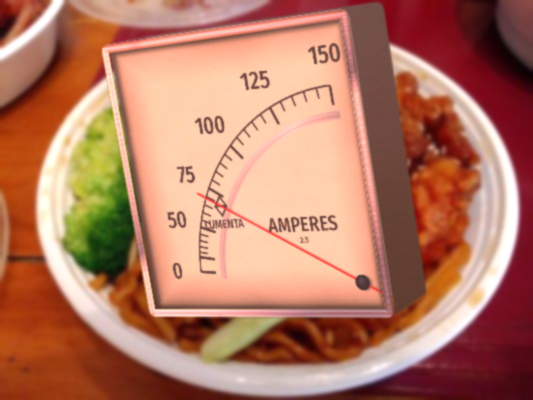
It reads 70,A
